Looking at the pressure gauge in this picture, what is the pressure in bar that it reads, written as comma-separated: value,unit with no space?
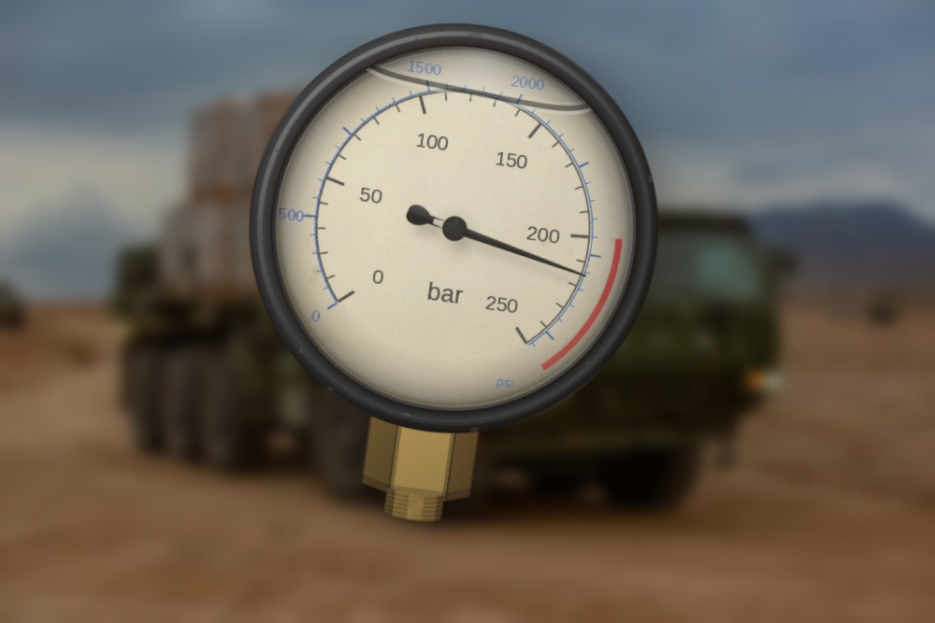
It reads 215,bar
